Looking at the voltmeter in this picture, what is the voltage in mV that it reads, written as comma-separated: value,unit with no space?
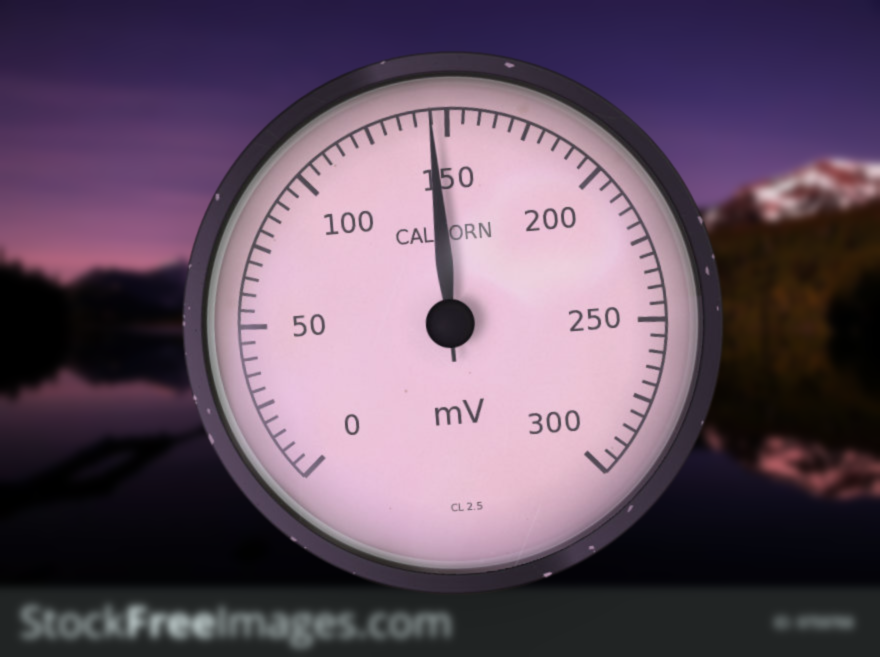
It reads 145,mV
